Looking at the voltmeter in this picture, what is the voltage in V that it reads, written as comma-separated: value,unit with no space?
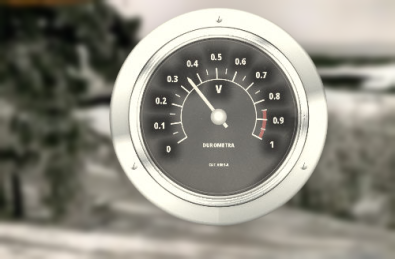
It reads 0.35,V
